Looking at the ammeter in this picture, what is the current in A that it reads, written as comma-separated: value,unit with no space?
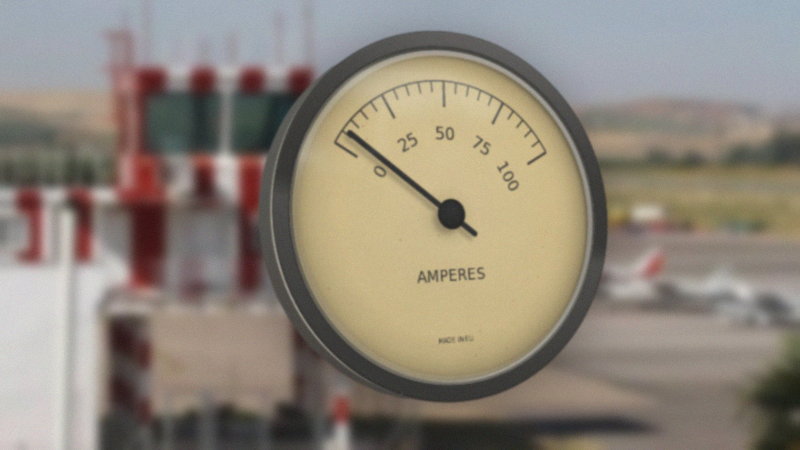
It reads 5,A
